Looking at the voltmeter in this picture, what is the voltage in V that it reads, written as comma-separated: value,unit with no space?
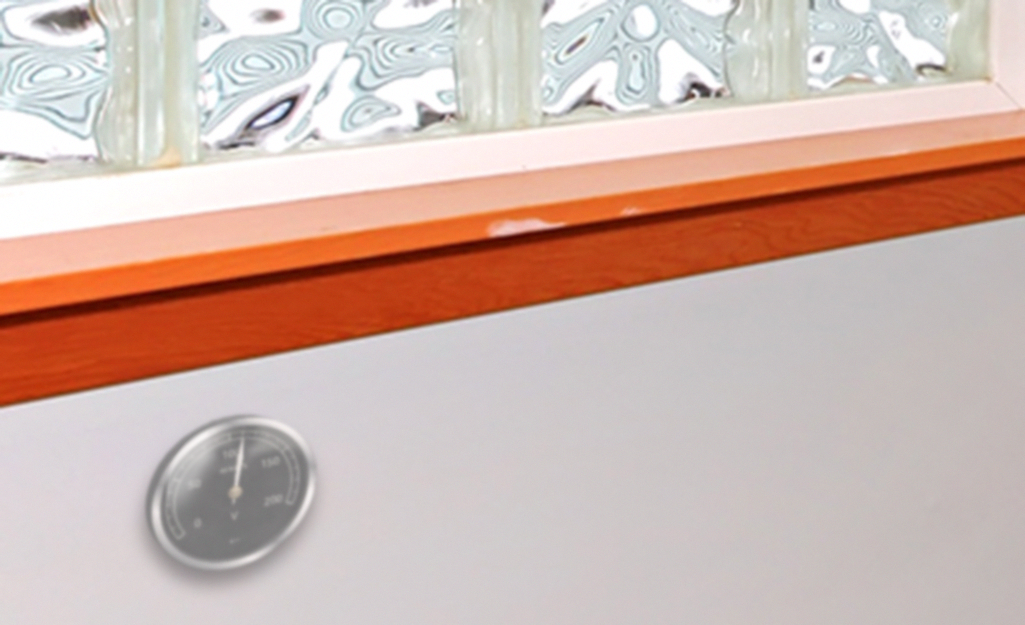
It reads 110,V
